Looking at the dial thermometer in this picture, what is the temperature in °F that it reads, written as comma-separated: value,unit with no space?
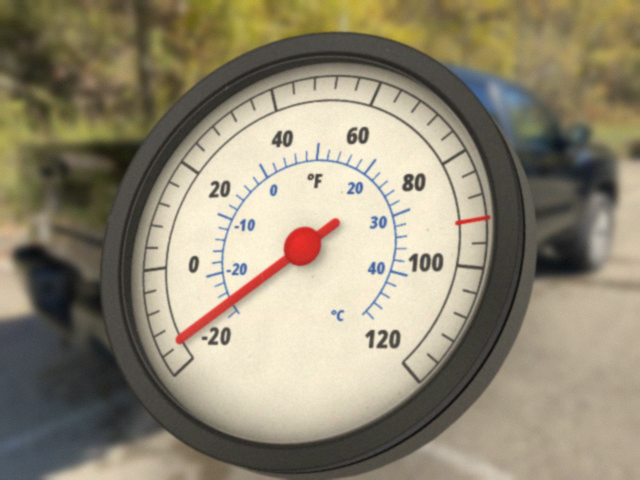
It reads -16,°F
